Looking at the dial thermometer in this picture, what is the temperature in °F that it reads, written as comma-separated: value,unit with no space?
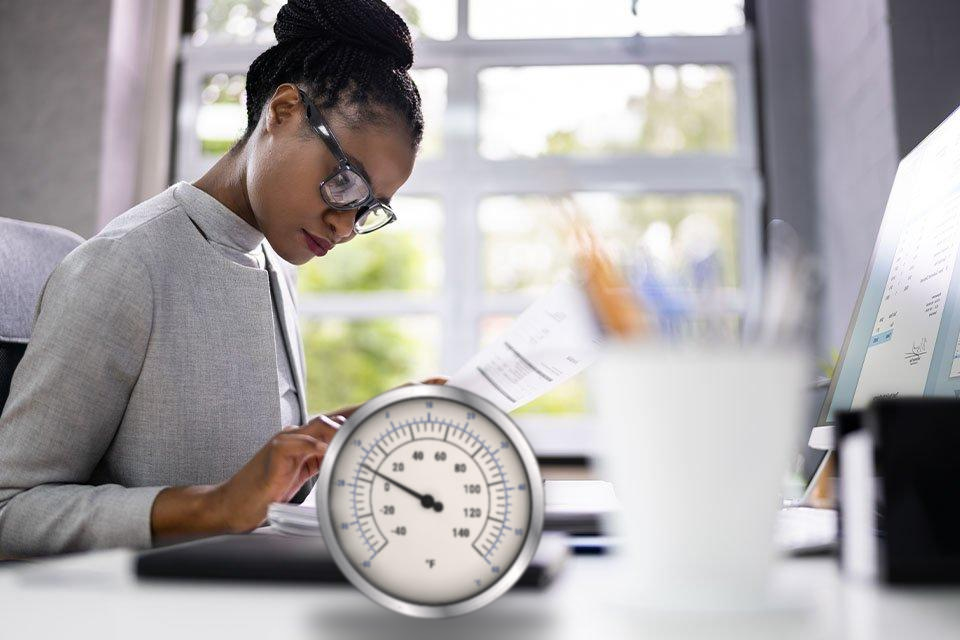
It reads 8,°F
